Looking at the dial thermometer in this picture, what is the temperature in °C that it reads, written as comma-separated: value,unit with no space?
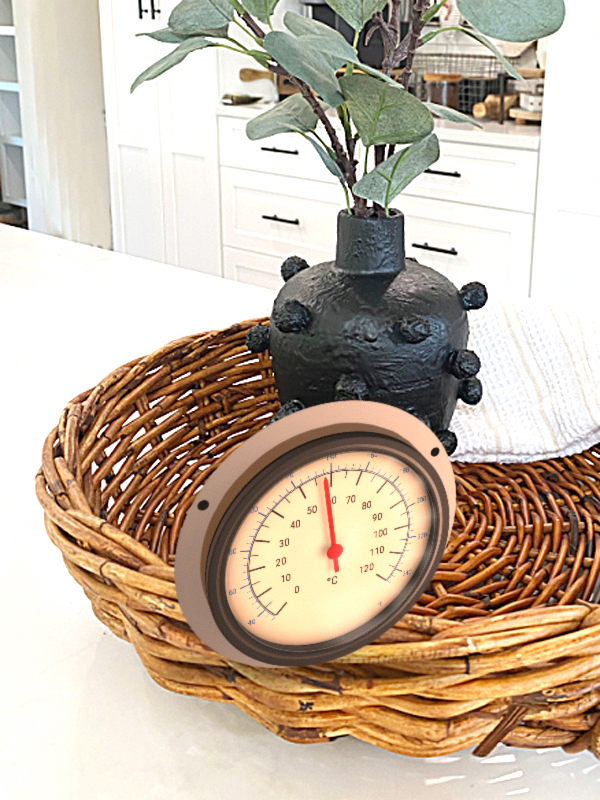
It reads 57.5,°C
